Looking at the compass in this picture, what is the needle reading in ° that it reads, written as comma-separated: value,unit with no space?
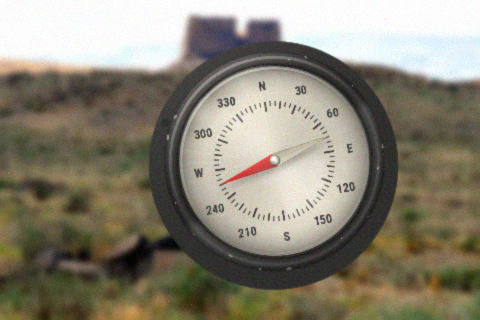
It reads 255,°
